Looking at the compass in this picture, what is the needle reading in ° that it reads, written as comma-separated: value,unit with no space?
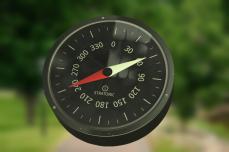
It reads 240,°
